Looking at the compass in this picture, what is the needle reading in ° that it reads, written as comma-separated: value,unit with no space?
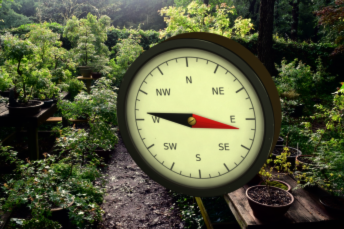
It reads 100,°
